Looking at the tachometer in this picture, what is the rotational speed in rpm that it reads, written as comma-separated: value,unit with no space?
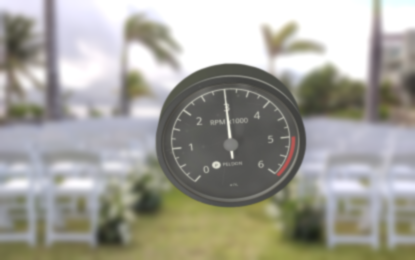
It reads 3000,rpm
